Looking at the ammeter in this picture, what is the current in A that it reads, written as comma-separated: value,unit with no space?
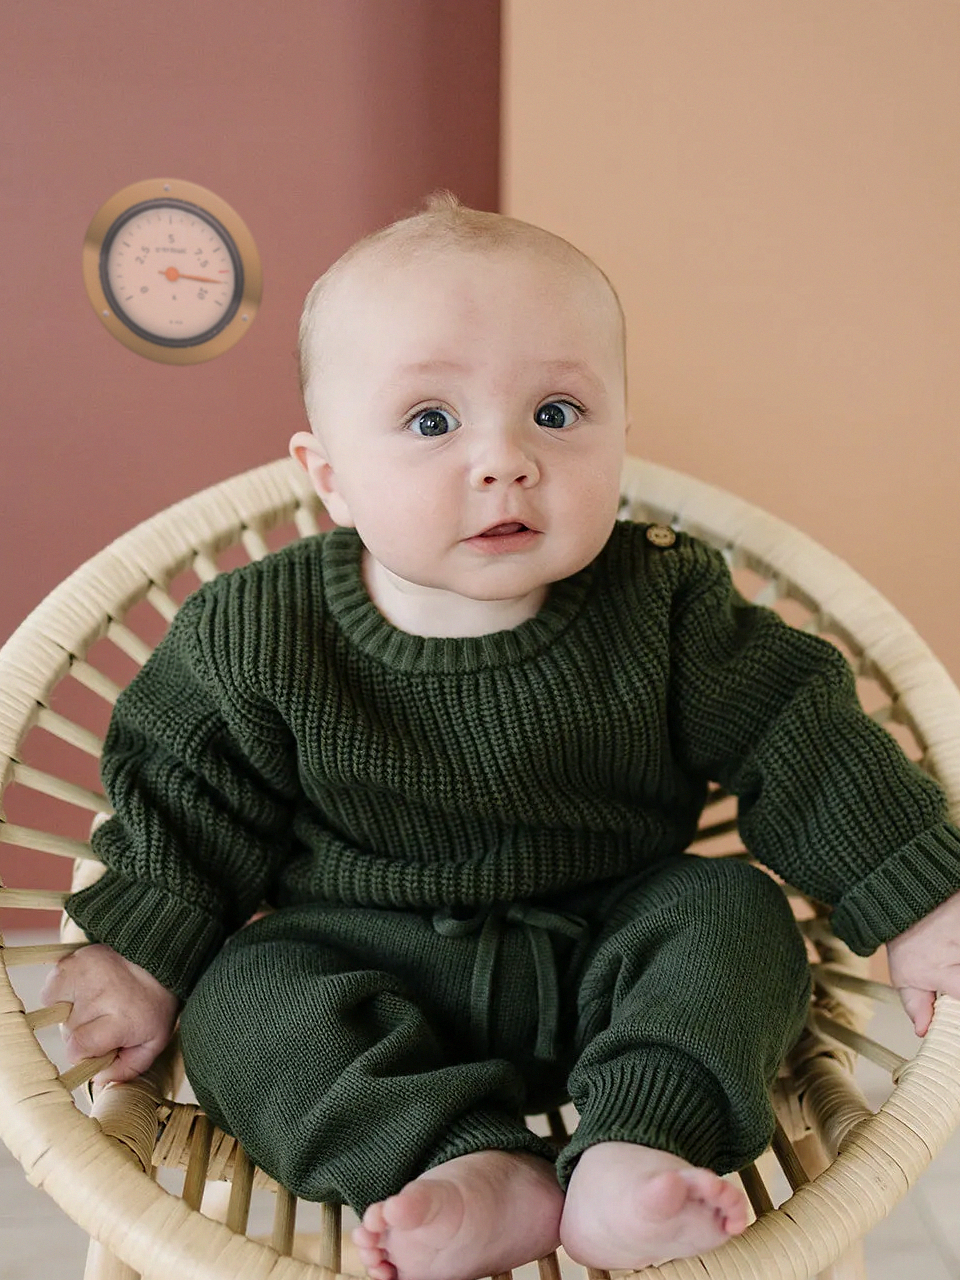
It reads 9,A
